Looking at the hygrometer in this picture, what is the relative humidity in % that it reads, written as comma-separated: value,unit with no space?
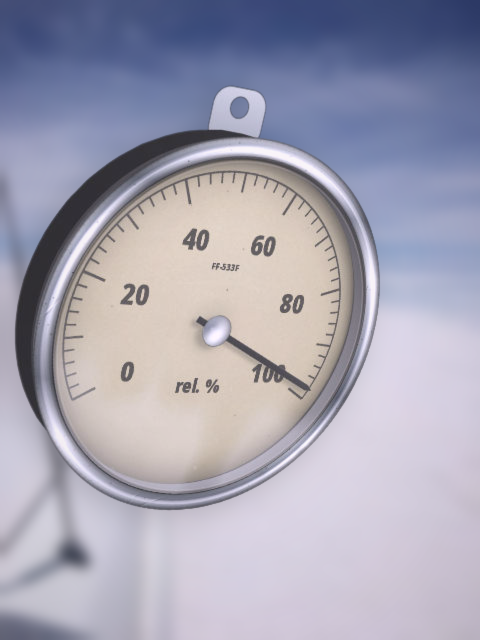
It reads 98,%
